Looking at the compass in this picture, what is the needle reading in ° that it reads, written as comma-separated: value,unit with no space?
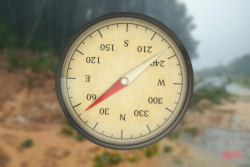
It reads 50,°
